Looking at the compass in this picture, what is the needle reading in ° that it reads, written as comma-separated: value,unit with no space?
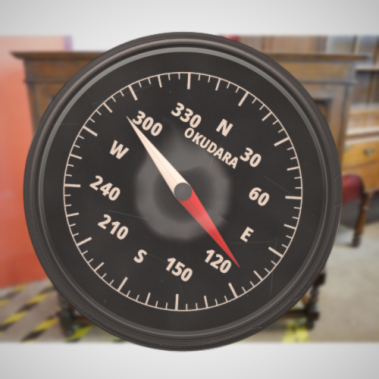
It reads 110,°
